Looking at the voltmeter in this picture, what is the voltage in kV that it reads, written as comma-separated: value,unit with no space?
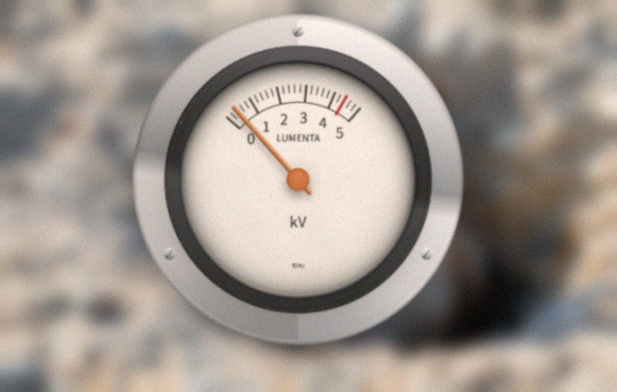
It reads 0.4,kV
